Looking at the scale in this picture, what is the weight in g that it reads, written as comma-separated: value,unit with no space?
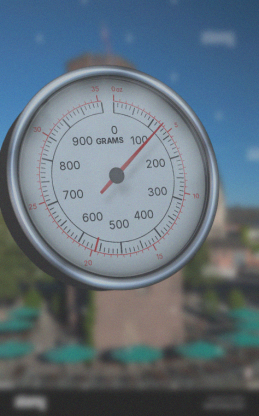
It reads 120,g
